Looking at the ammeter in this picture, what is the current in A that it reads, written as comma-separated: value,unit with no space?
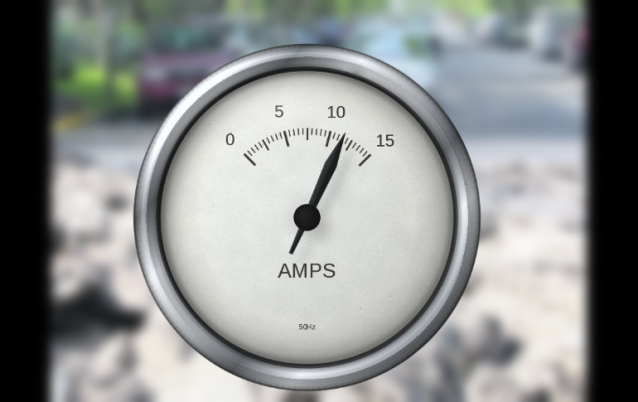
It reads 11.5,A
